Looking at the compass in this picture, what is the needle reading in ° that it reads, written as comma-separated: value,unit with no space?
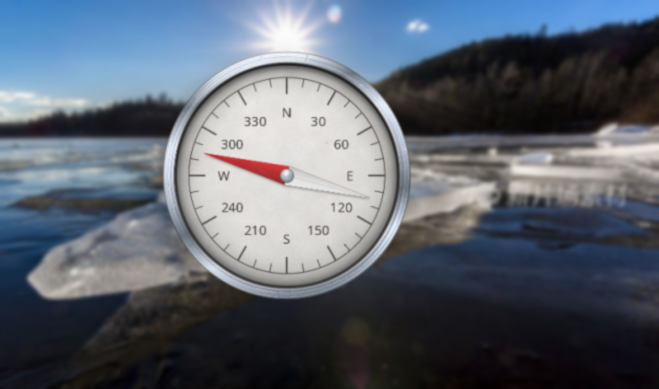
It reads 285,°
